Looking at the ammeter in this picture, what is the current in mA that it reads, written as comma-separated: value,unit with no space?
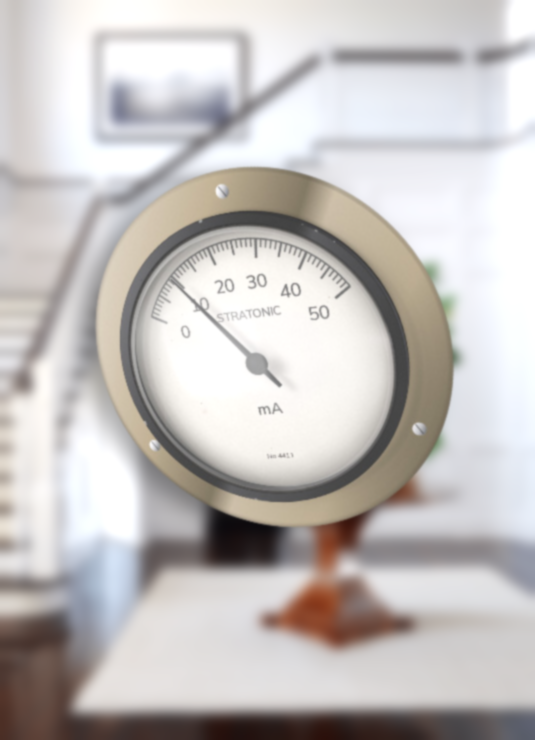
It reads 10,mA
